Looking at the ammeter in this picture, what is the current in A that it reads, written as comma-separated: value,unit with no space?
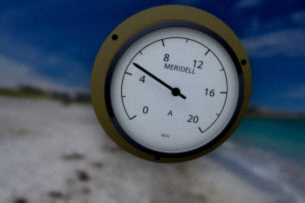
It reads 5,A
